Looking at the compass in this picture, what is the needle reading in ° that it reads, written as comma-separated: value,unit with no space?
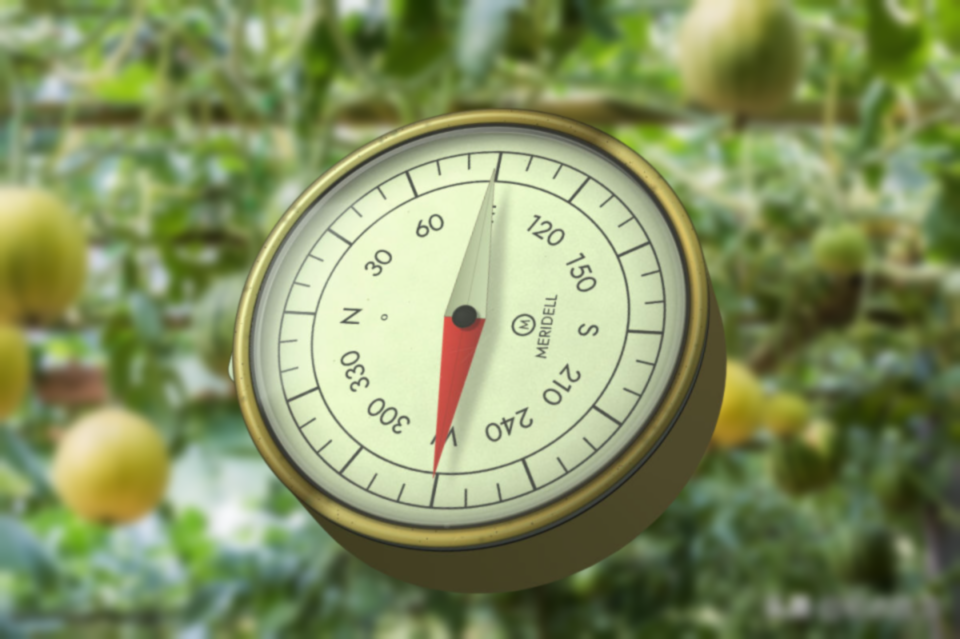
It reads 270,°
